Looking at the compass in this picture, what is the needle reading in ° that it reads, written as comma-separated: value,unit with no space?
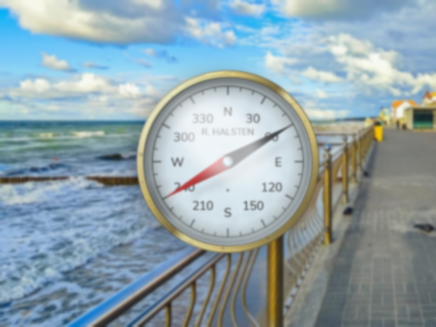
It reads 240,°
